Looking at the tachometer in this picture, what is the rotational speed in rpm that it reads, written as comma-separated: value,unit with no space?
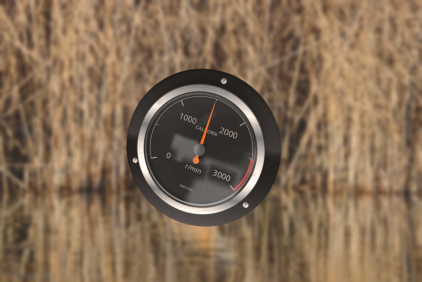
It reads 1500,rpm
